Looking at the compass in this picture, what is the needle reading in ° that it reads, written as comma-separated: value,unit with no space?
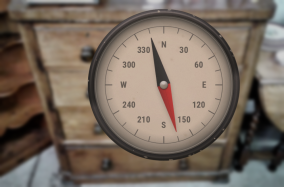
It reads 165,°
